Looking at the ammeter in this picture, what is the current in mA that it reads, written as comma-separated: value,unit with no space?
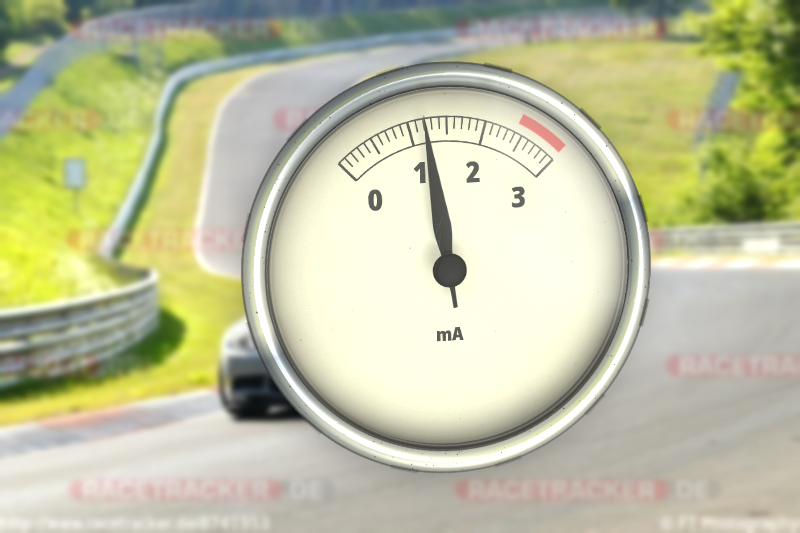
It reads 1.2,mA
